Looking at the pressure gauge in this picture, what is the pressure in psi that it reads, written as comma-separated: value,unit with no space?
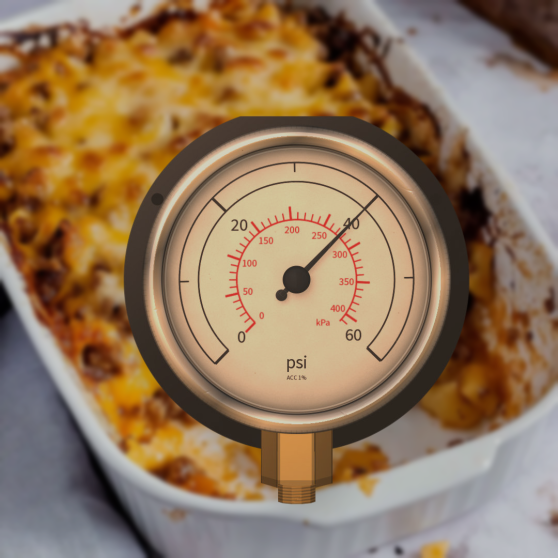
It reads 40,psi
